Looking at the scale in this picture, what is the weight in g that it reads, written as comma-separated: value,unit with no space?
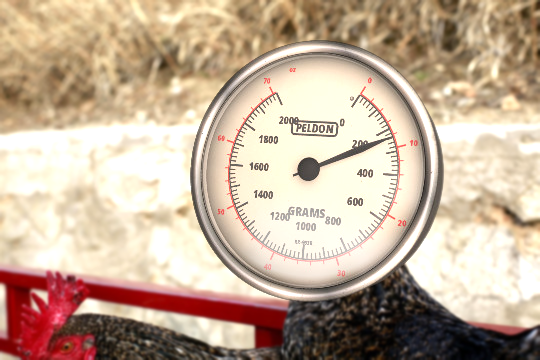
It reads 240,g
